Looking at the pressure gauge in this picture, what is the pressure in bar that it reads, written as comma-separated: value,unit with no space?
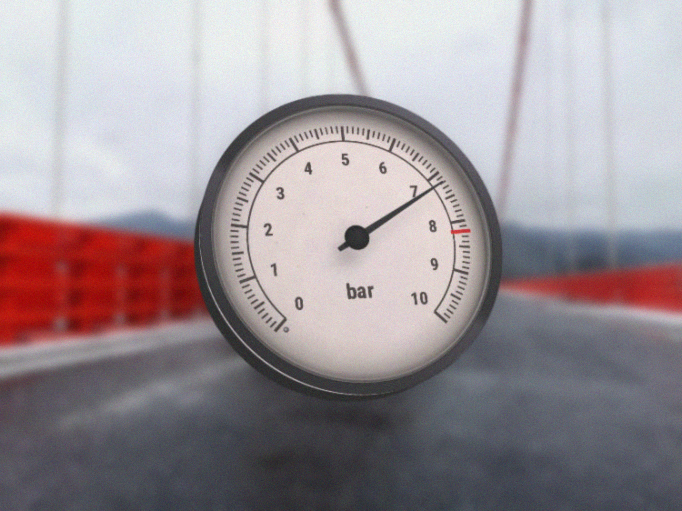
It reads 7.2,bar
